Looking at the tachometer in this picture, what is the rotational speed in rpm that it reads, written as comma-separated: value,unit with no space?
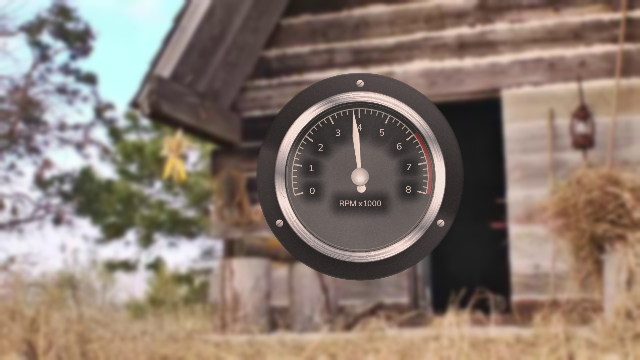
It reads 3800,rpm
